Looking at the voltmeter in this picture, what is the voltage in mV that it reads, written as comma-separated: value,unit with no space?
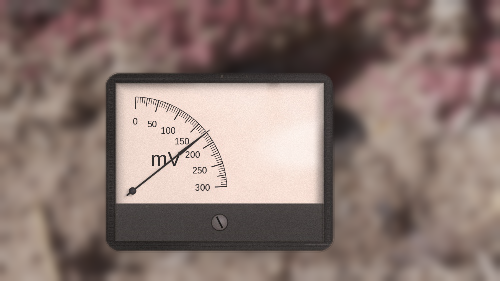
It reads 175,mV
